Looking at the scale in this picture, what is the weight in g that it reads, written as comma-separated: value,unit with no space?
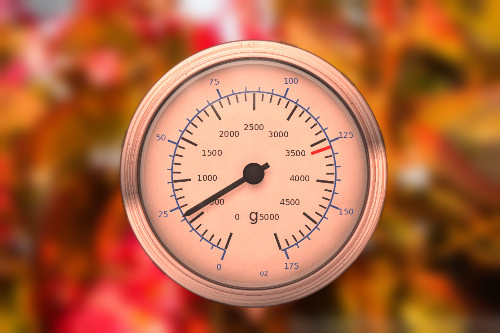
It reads 600,g
